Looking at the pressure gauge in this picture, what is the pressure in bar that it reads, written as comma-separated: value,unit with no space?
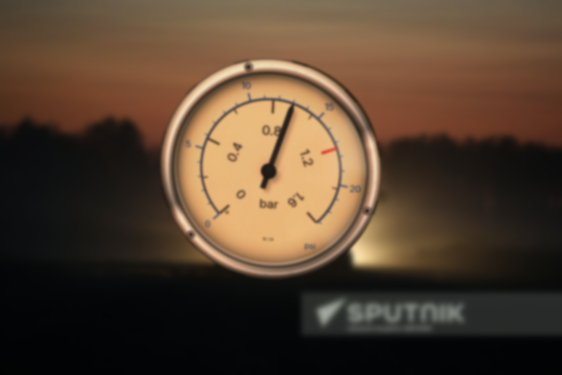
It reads 0.9,bar
